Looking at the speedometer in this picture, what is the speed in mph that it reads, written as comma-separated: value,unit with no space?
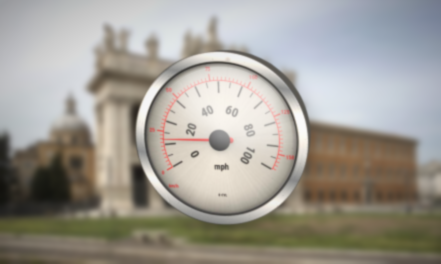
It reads 12.5,mph
